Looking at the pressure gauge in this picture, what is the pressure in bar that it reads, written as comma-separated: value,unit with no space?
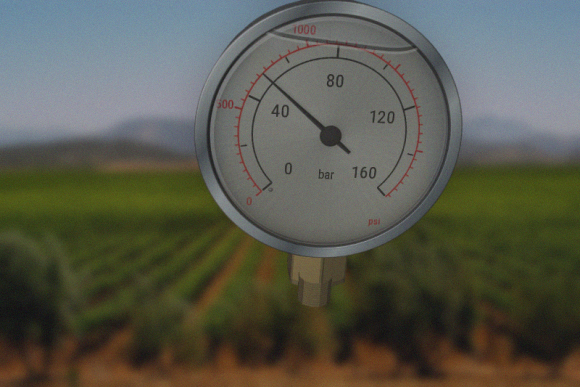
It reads 50,bar
